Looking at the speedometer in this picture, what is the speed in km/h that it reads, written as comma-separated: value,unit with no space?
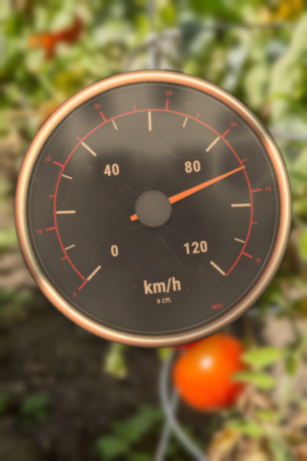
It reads 90,km/h
